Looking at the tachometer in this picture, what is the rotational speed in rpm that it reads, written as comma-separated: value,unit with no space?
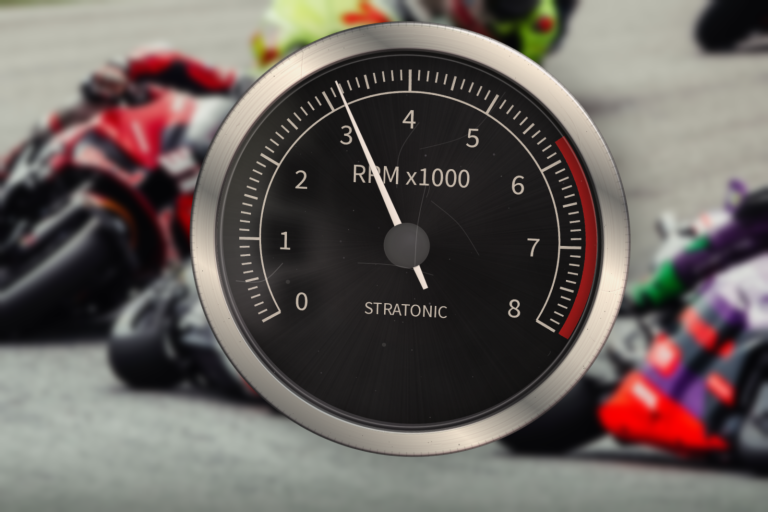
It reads 3200,rpm
